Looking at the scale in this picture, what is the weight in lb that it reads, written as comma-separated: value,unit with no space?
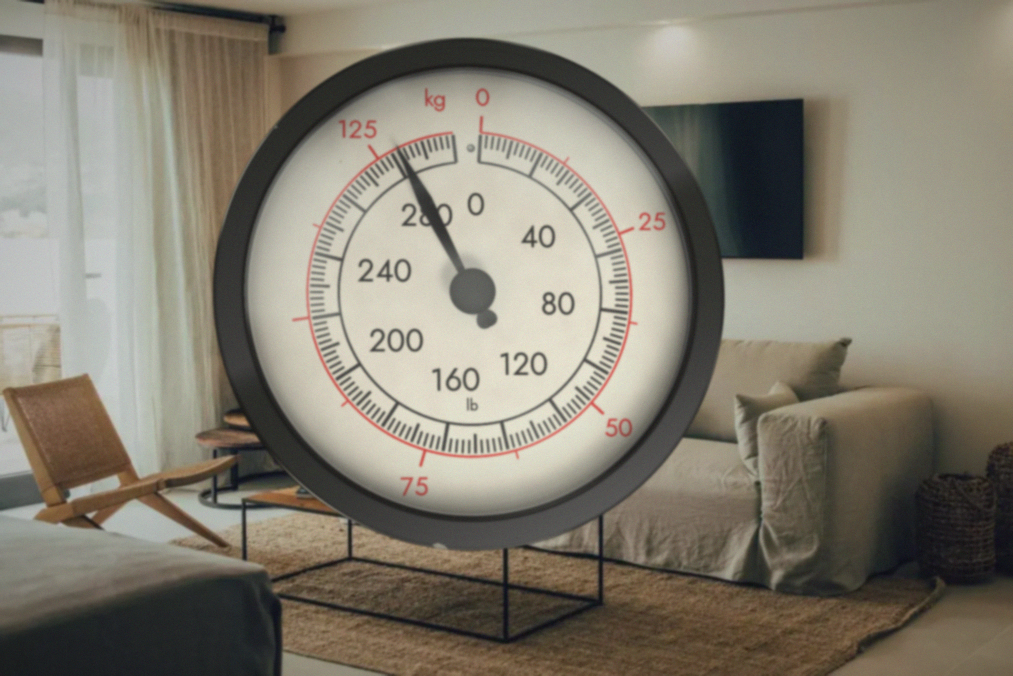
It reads 282,lb
